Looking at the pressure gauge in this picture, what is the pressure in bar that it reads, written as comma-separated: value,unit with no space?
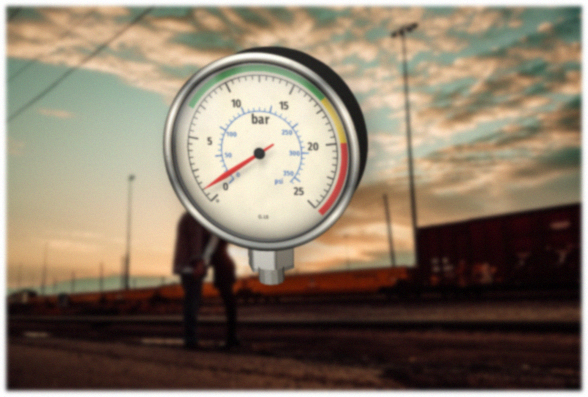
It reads 1,bar
